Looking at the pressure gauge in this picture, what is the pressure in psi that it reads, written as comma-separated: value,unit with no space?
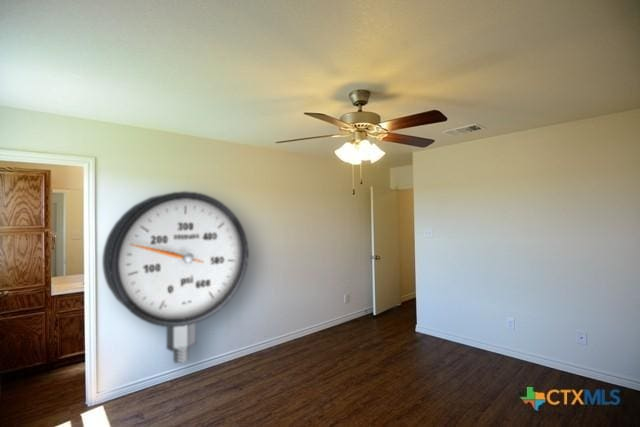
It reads 160,psi
